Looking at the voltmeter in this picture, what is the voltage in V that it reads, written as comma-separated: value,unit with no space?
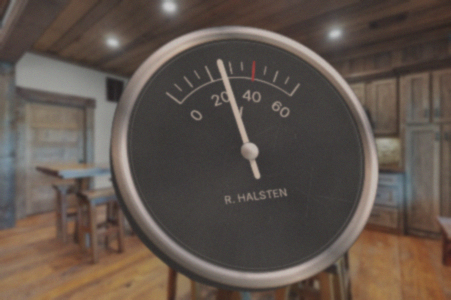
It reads 25,V
